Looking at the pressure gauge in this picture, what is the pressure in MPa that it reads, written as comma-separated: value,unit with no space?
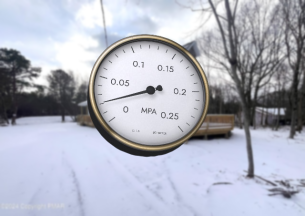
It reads 0.02,MPa
